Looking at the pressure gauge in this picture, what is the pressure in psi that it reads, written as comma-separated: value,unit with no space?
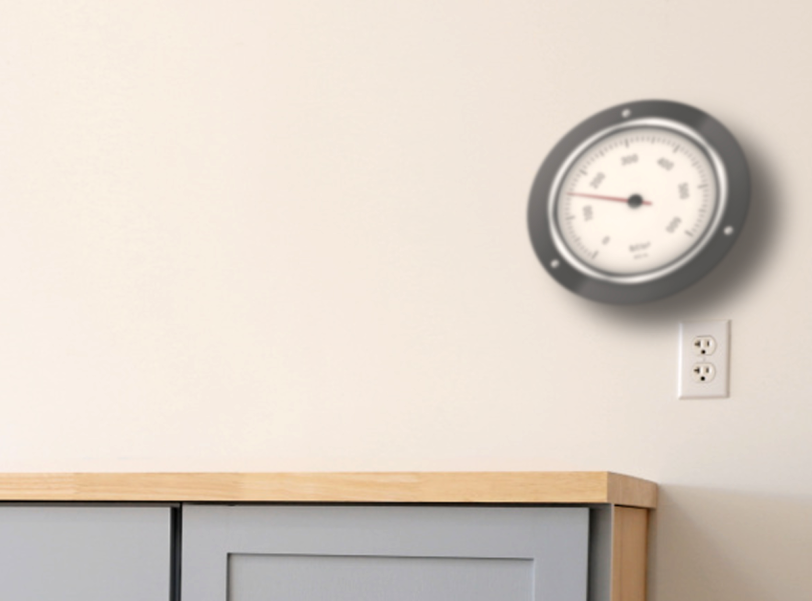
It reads 150,psi
